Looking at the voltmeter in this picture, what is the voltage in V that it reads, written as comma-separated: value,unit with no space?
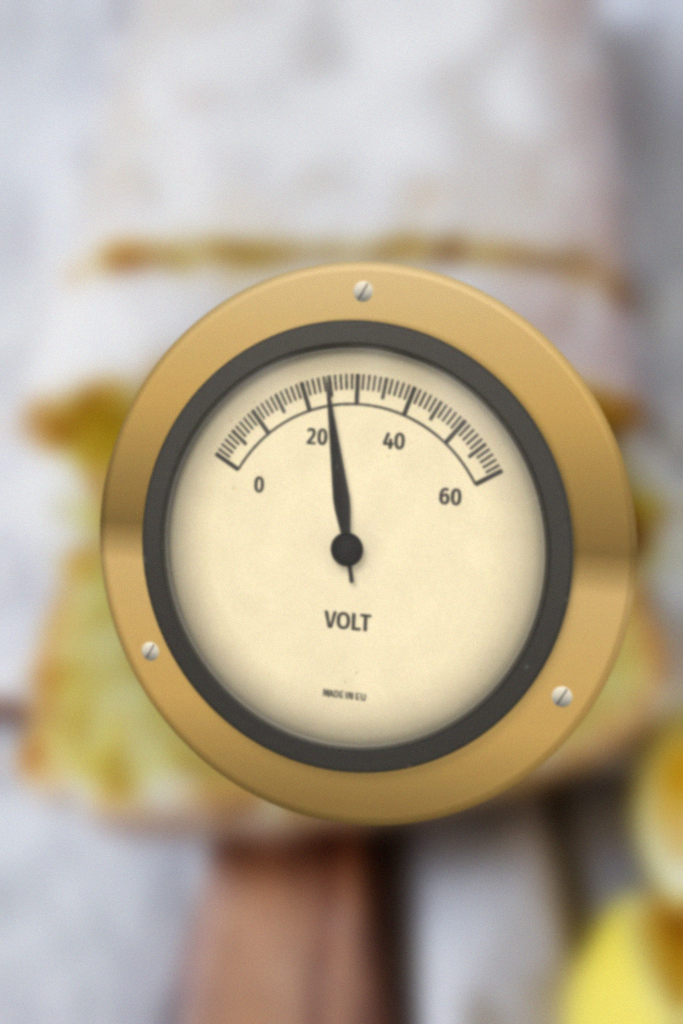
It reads 25,V
